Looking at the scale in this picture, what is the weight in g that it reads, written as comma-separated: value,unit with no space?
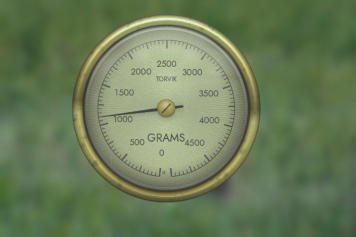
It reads 1100,g
